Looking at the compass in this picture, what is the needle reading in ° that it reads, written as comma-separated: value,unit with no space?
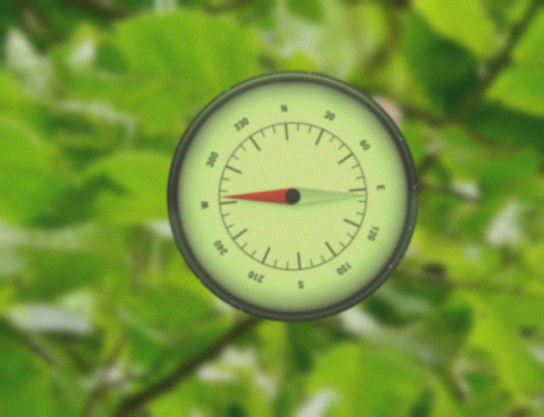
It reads 275,°
